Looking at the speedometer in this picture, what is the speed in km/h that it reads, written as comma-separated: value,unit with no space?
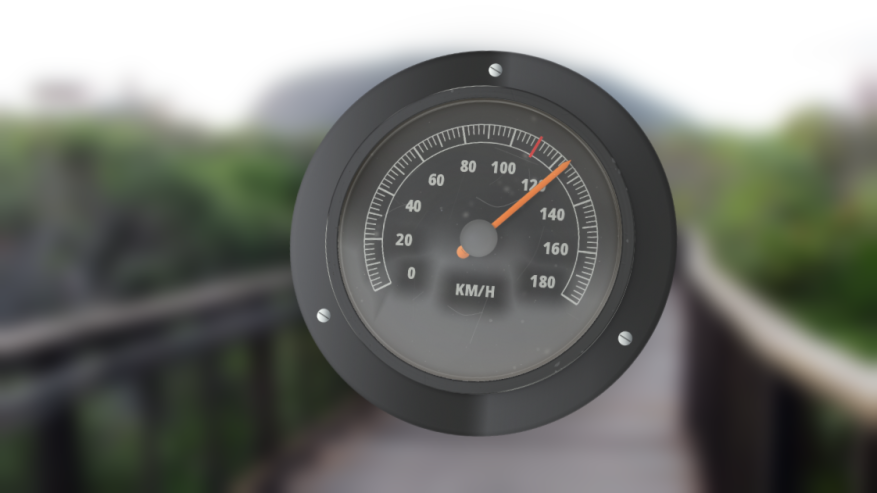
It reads 124,km/h
